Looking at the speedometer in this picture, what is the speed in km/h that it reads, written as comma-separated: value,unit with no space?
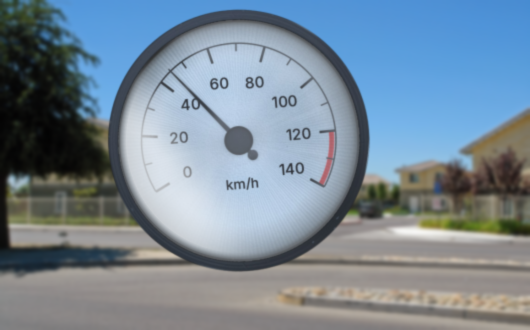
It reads 45,km/h
